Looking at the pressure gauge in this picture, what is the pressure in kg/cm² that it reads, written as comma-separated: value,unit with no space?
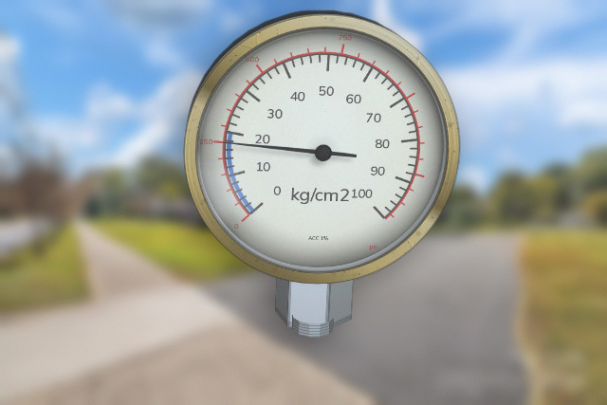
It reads 18,kg/cm²
